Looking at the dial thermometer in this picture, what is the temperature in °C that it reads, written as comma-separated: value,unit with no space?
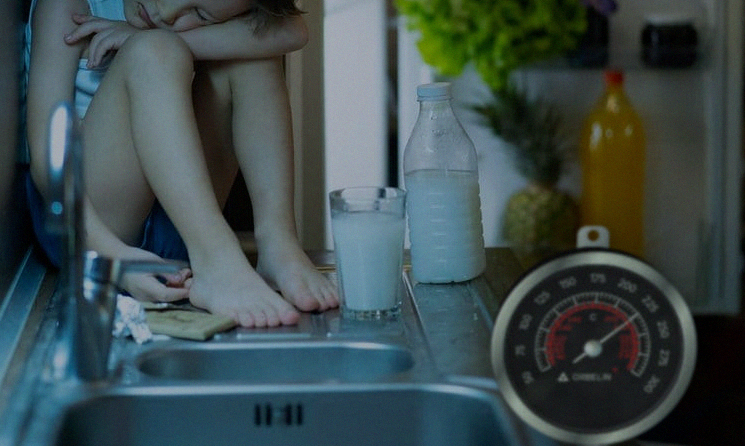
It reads 225,°C
